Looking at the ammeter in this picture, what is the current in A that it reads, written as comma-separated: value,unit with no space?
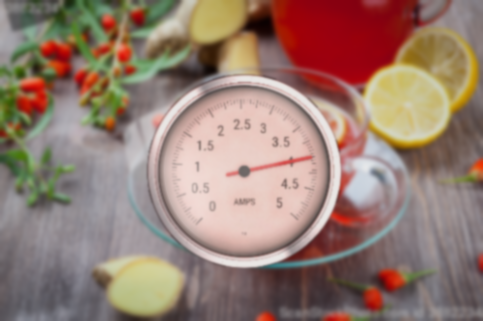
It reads 4,A
